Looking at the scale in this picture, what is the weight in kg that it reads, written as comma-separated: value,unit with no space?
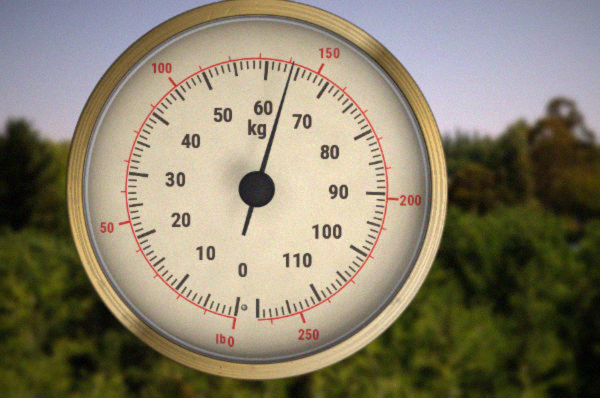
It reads 64,kg
